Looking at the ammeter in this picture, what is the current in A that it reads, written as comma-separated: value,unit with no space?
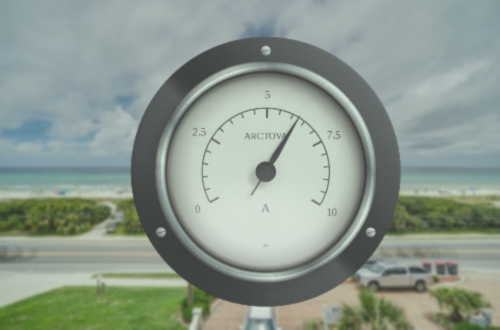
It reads 6.25,A
